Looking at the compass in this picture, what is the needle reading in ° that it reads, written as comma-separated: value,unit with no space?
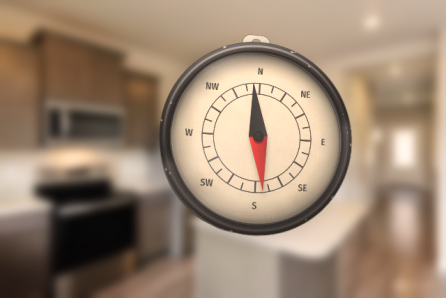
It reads 172.5,°
